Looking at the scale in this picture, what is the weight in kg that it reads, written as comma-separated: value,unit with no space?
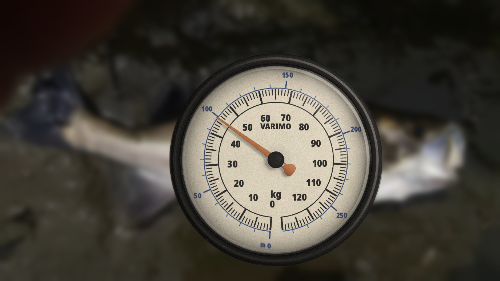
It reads 45,kg
